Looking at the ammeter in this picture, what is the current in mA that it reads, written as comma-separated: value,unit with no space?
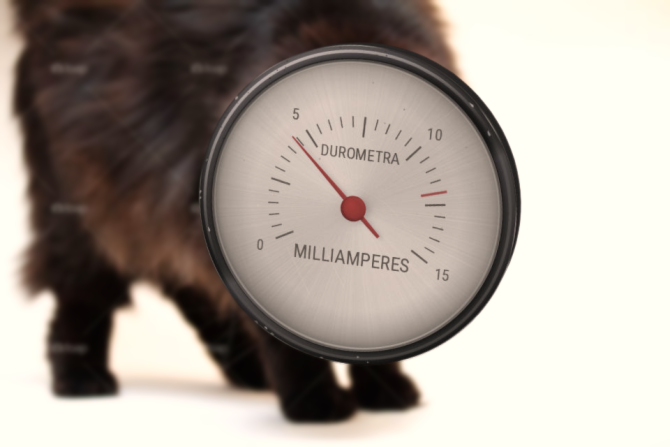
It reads 4.5,mA
